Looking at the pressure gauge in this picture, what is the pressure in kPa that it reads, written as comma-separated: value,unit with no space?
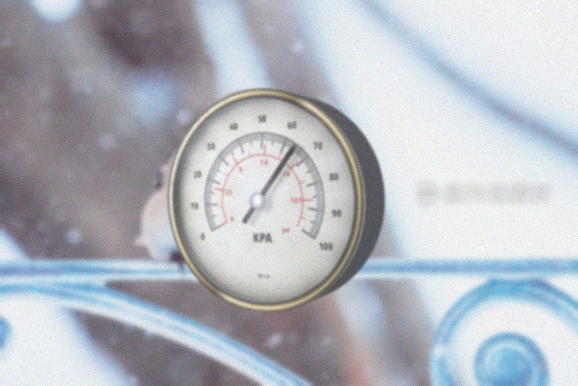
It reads 65,kPa
